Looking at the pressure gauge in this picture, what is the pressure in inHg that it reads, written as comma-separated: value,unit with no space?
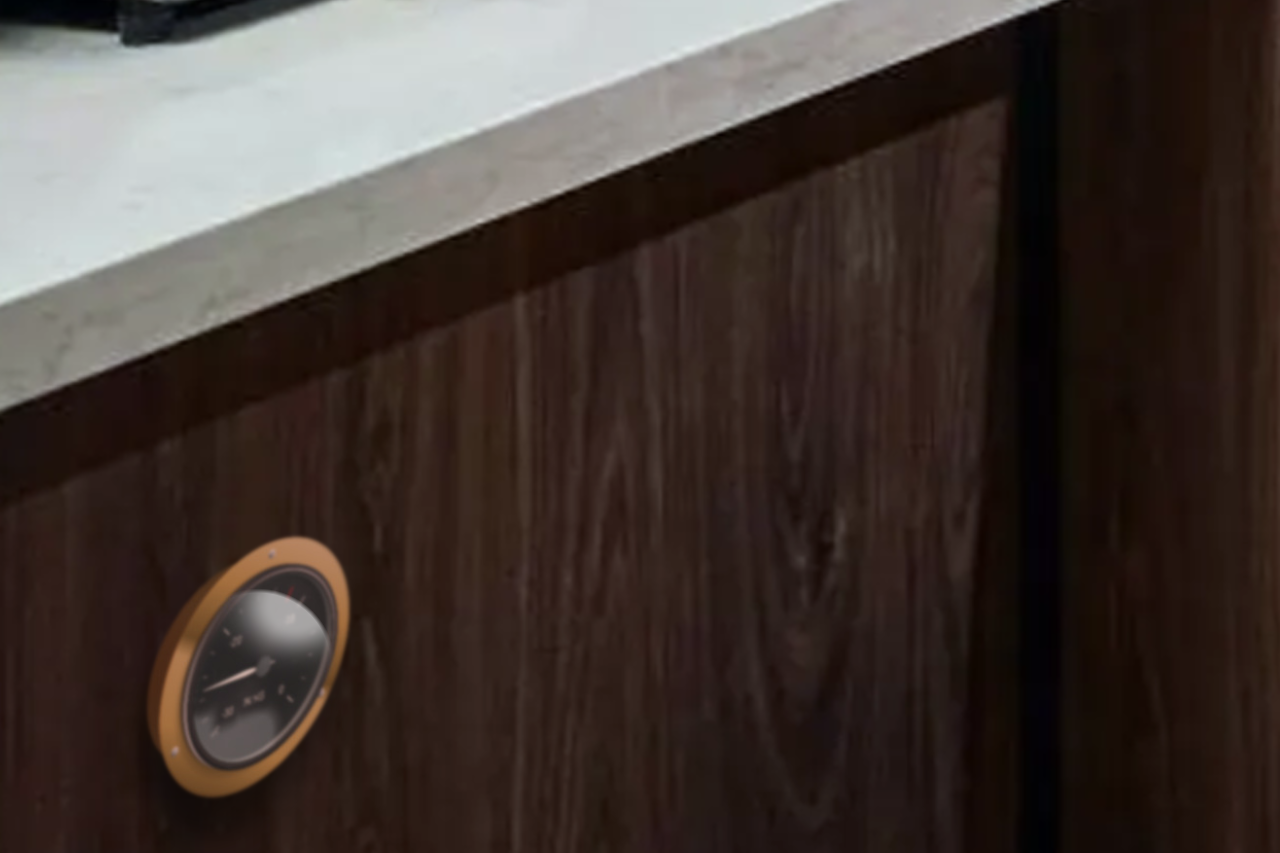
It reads -25,inHg
